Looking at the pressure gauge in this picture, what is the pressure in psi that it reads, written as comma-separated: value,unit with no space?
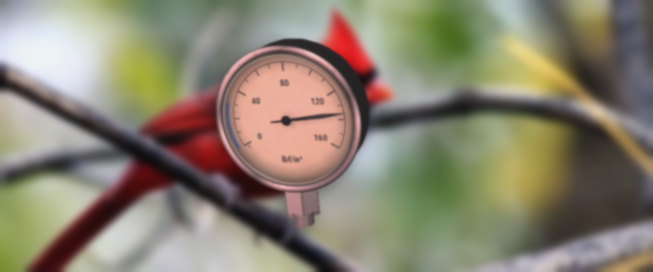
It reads 135,psi
